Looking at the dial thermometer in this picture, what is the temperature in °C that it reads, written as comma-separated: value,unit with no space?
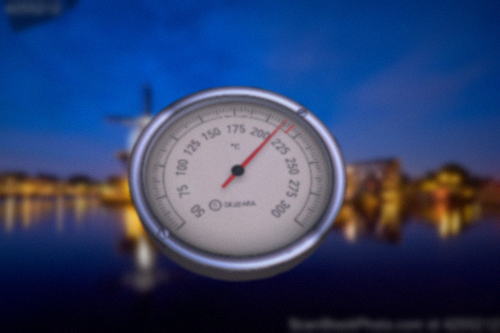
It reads 212.5,°C
